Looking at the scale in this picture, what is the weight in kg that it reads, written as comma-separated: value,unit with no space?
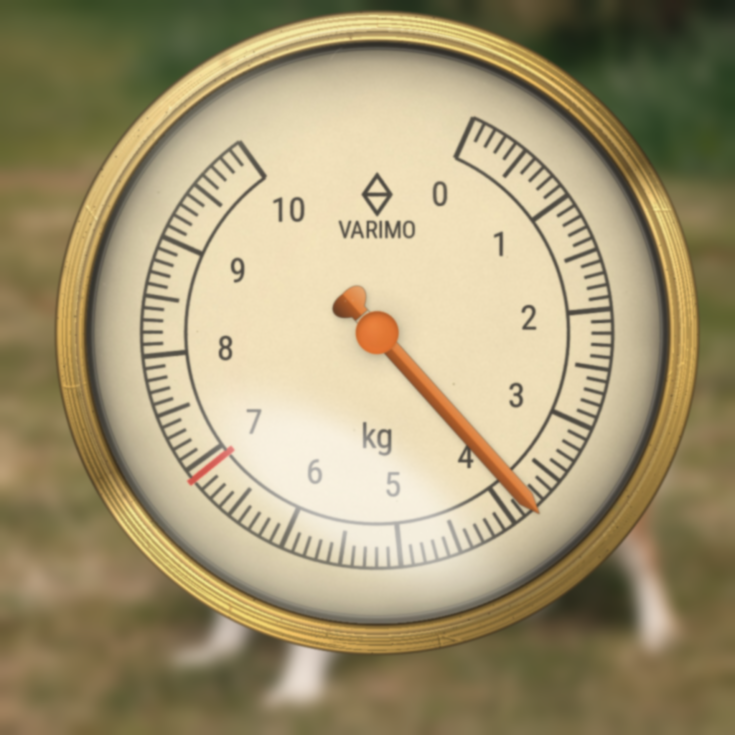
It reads 3.8,kg
